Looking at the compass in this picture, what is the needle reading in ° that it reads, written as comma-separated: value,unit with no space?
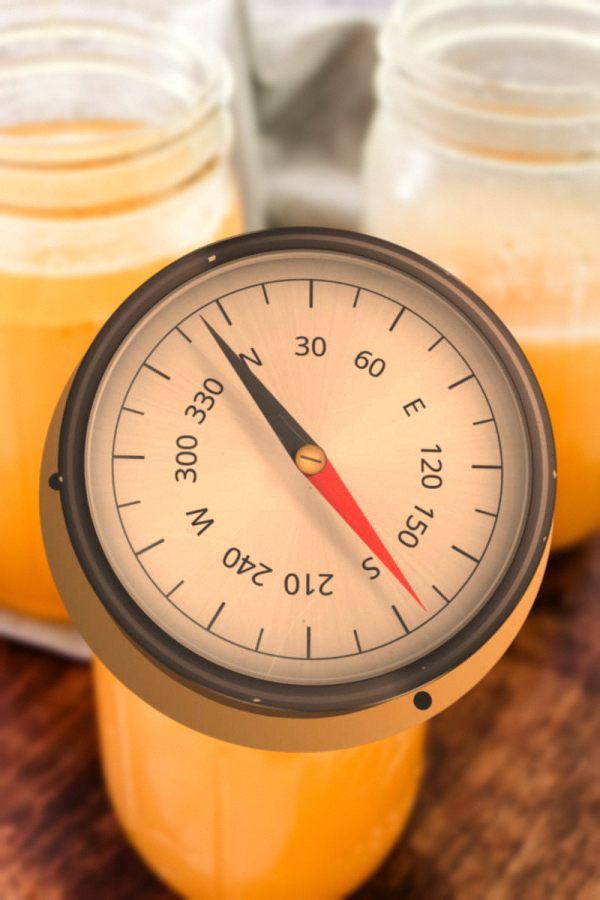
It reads 172.5,°
